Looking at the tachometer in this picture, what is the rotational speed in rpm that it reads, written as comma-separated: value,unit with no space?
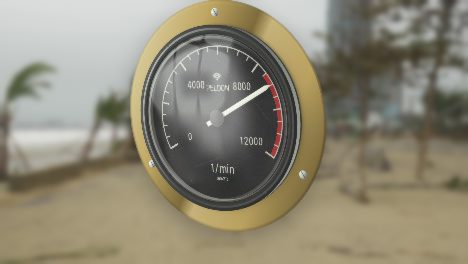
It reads 9000,rpm
